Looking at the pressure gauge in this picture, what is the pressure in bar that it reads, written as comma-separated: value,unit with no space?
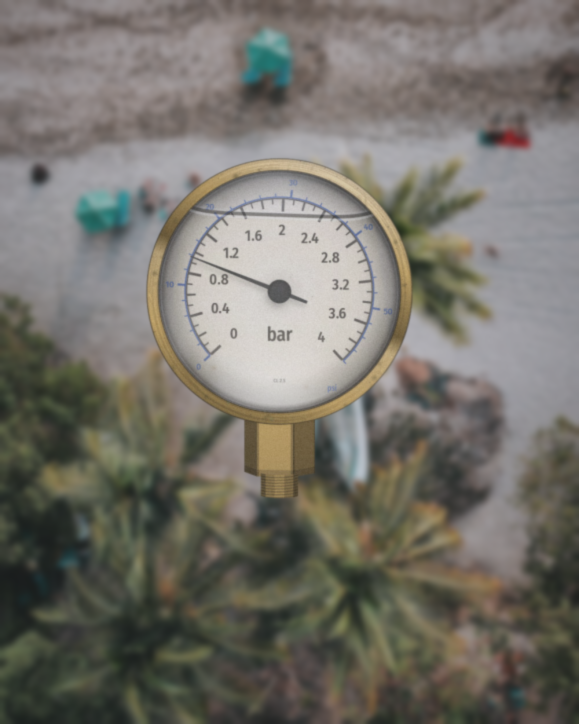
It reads 0.95,bar
